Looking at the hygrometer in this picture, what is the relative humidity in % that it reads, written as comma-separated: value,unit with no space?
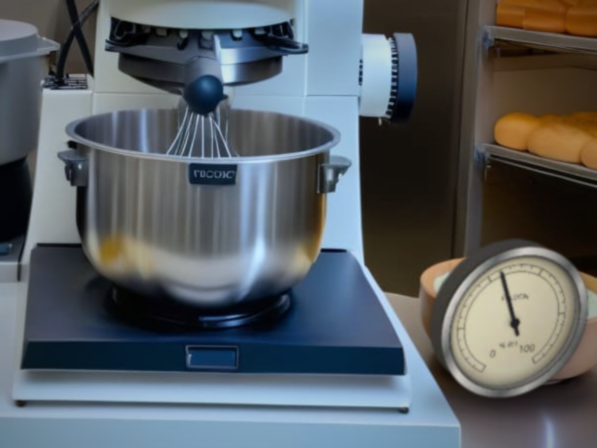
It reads 44,%
